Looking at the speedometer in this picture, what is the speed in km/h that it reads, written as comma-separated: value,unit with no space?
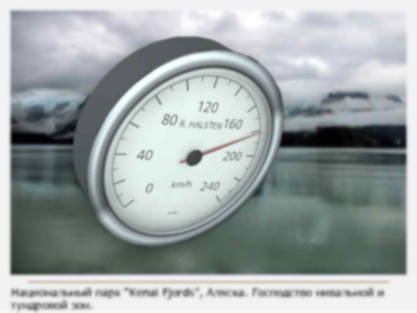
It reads 180,km/h
